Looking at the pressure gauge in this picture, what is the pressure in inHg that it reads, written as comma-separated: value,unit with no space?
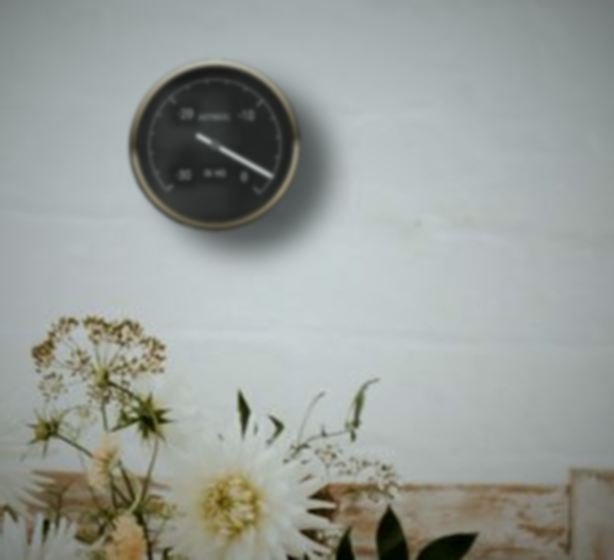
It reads -2,inHg
